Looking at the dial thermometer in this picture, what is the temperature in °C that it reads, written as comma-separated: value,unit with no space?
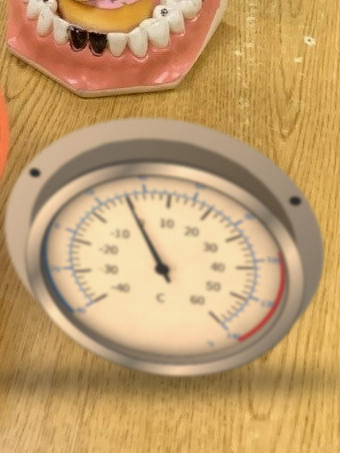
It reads 0,°C
